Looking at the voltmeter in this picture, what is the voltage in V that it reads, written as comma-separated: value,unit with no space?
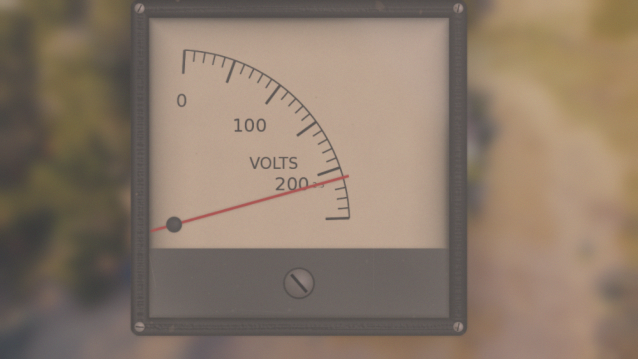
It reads 210,V
